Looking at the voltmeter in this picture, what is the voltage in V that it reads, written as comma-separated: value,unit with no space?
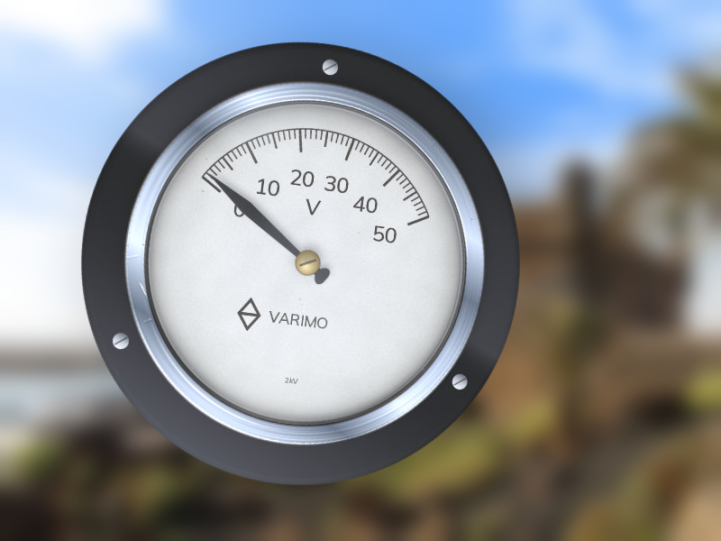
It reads 1,V
